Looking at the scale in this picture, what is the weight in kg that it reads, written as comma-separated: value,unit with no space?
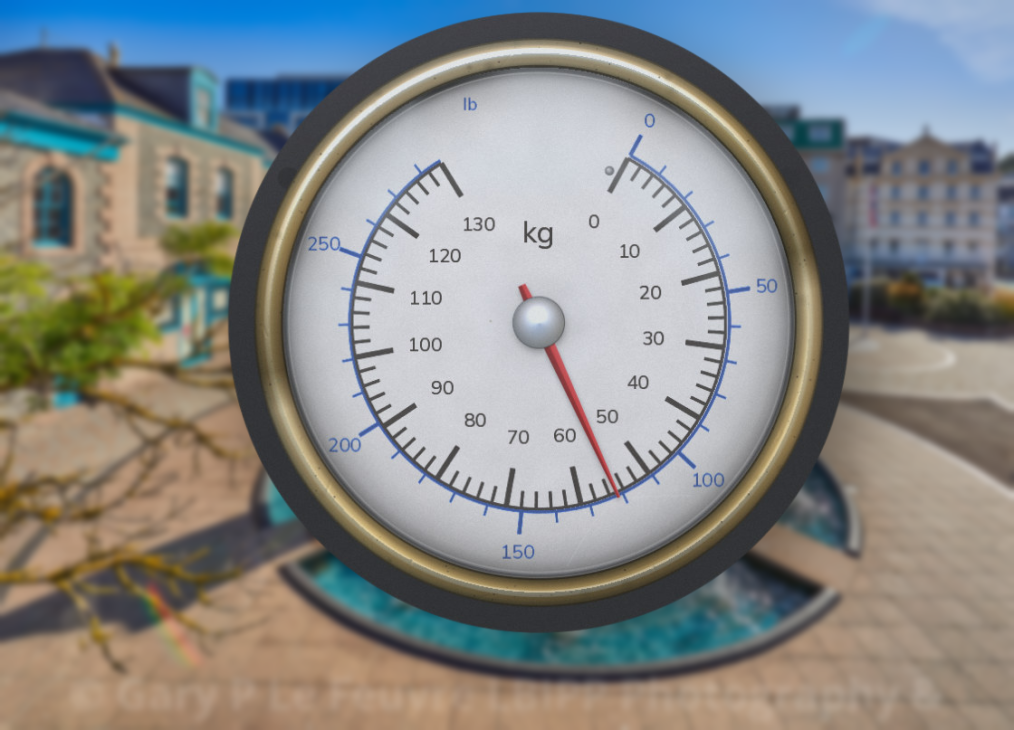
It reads 55,kg
